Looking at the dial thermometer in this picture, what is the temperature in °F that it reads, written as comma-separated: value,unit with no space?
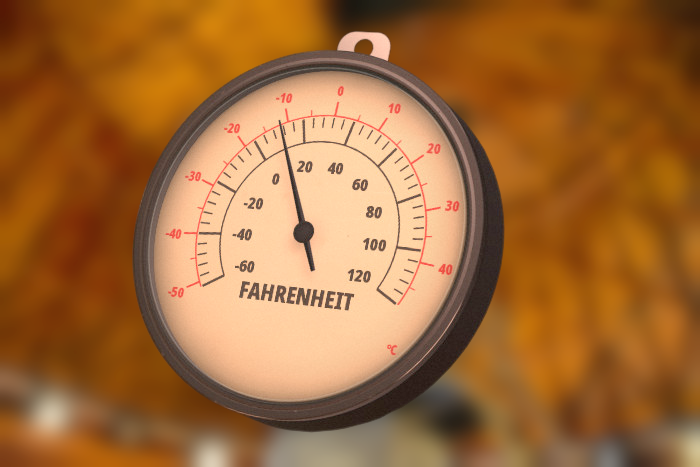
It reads 12,°F
